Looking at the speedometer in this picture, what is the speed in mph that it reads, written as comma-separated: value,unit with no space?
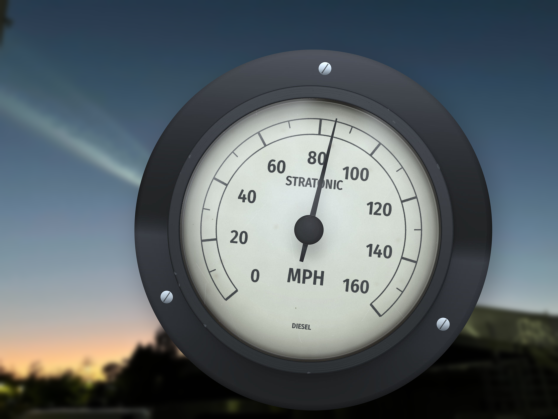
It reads 85,mph
